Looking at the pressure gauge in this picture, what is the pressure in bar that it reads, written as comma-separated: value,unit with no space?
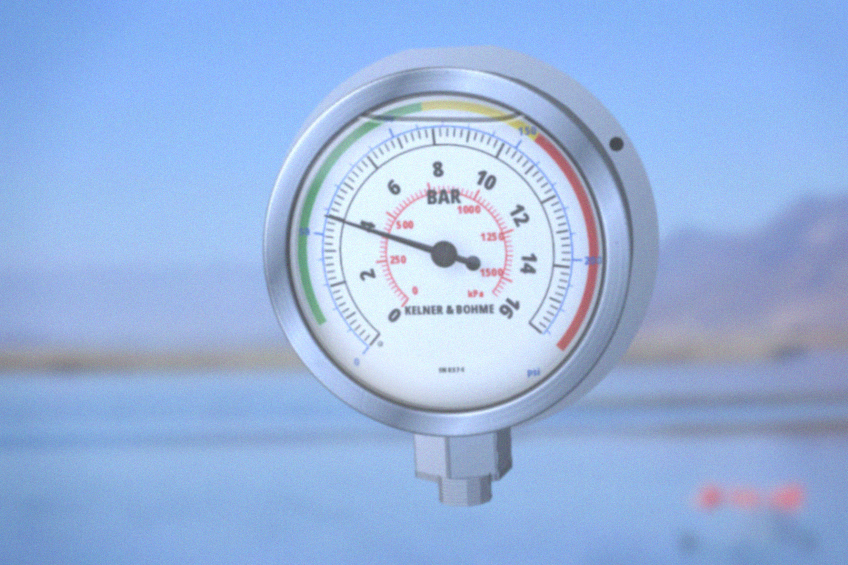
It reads 4,bar
